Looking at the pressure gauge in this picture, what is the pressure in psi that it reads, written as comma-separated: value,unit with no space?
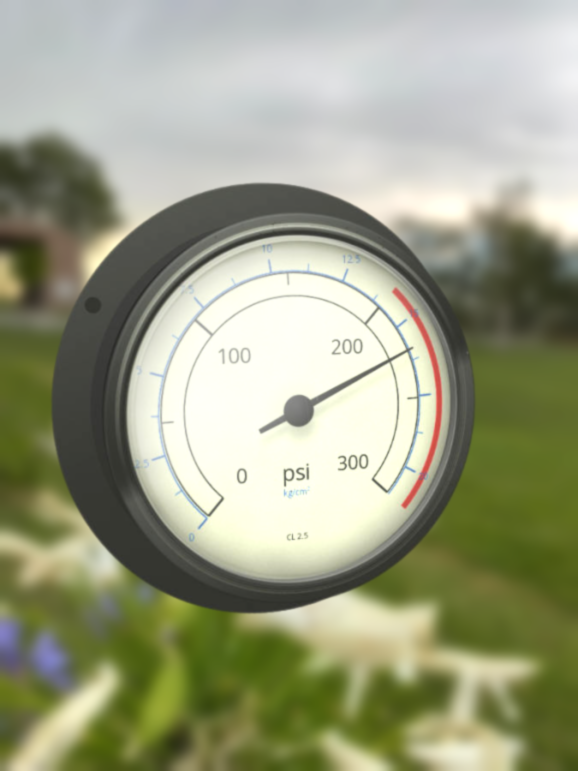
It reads 225,psi
